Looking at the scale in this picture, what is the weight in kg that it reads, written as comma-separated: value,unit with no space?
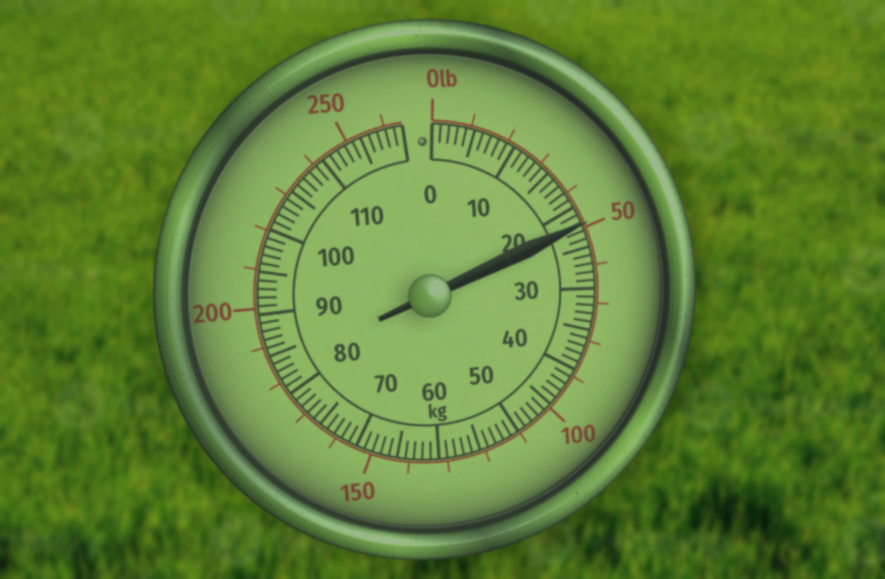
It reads 22,kg
